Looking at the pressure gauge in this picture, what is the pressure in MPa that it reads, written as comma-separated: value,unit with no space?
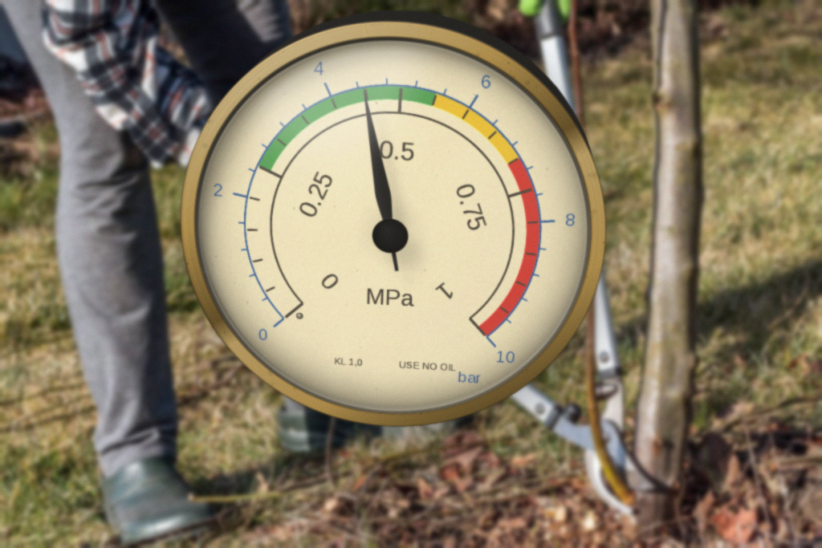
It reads 0.45,MPa
